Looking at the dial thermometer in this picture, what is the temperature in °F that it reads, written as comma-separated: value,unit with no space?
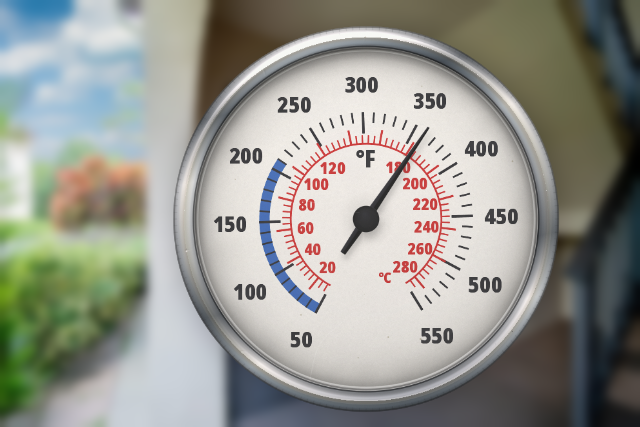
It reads 360,°F
